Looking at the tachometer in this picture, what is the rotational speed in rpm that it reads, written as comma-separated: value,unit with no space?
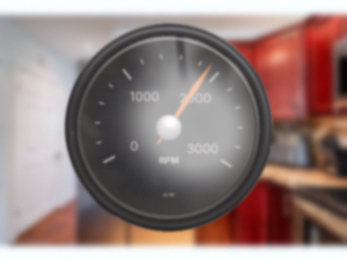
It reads 1900,rpm
